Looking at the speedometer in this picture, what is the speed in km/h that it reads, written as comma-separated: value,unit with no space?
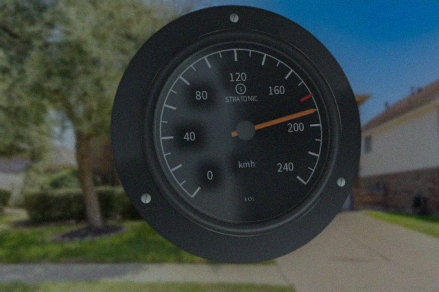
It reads 190,km/h
